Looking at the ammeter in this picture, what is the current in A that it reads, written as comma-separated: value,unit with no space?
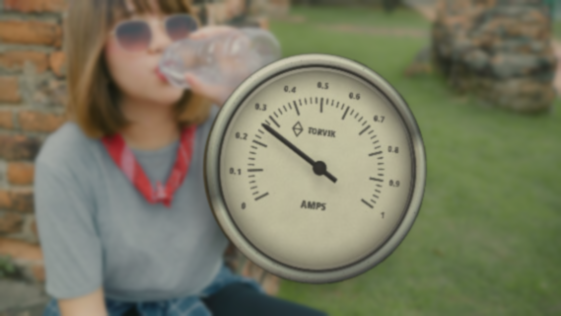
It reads 0.26,A
